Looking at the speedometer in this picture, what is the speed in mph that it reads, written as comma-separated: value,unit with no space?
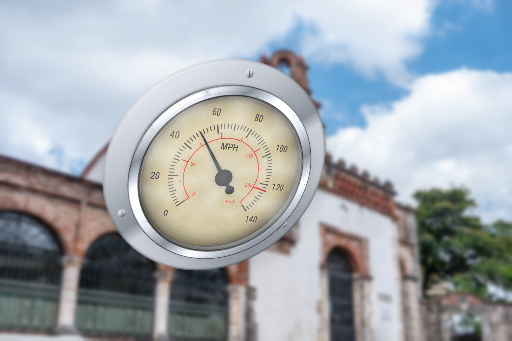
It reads 50,mph
